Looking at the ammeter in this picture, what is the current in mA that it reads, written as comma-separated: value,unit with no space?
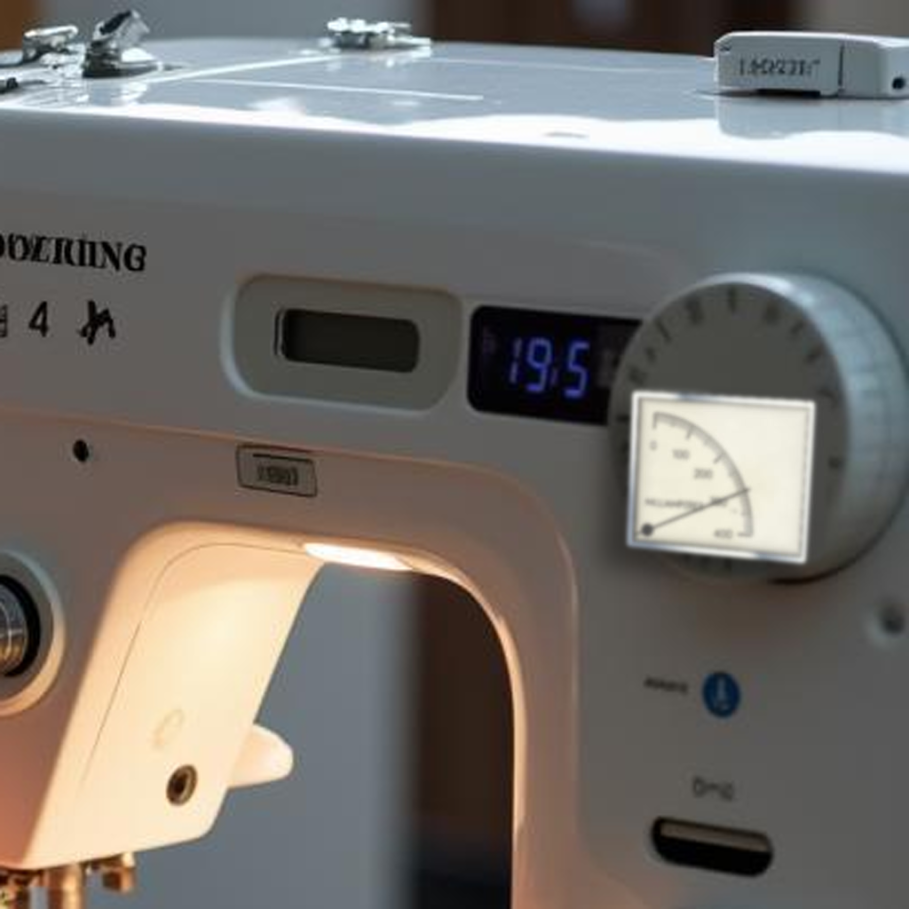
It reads 300,mA
